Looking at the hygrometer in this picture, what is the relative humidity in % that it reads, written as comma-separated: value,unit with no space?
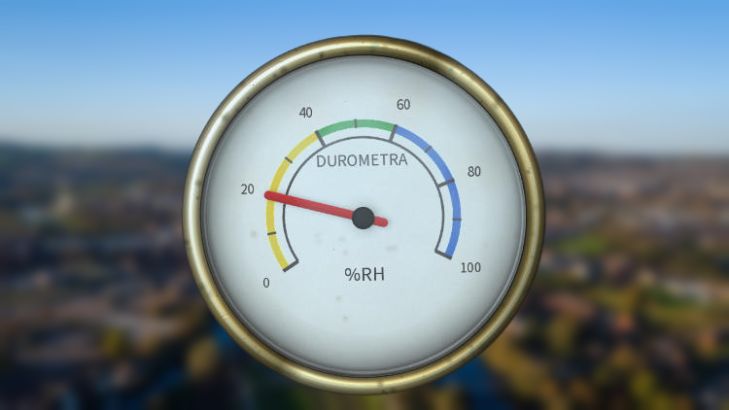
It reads 20,%
